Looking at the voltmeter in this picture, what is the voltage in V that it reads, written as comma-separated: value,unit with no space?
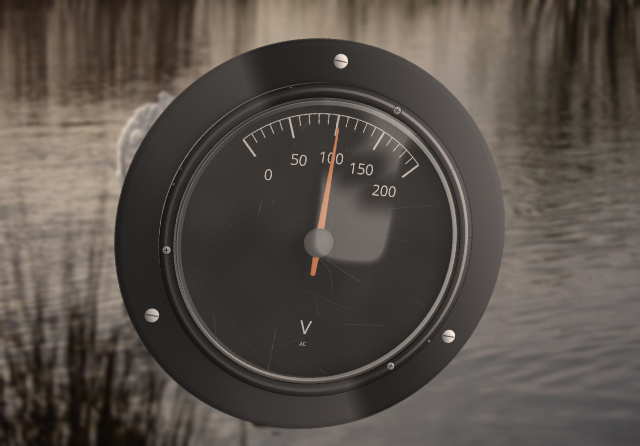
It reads 100,V
